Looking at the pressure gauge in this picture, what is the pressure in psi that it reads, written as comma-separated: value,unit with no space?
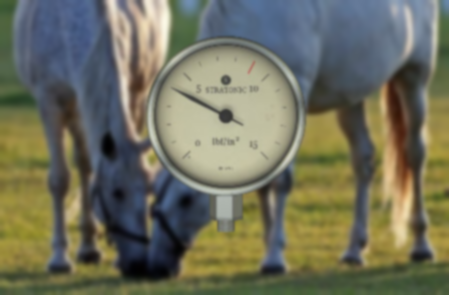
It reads 4,psi
